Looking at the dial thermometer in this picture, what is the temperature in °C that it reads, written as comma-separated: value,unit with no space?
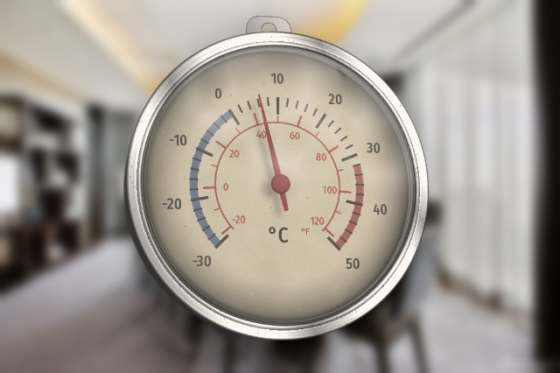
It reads 6,°C
